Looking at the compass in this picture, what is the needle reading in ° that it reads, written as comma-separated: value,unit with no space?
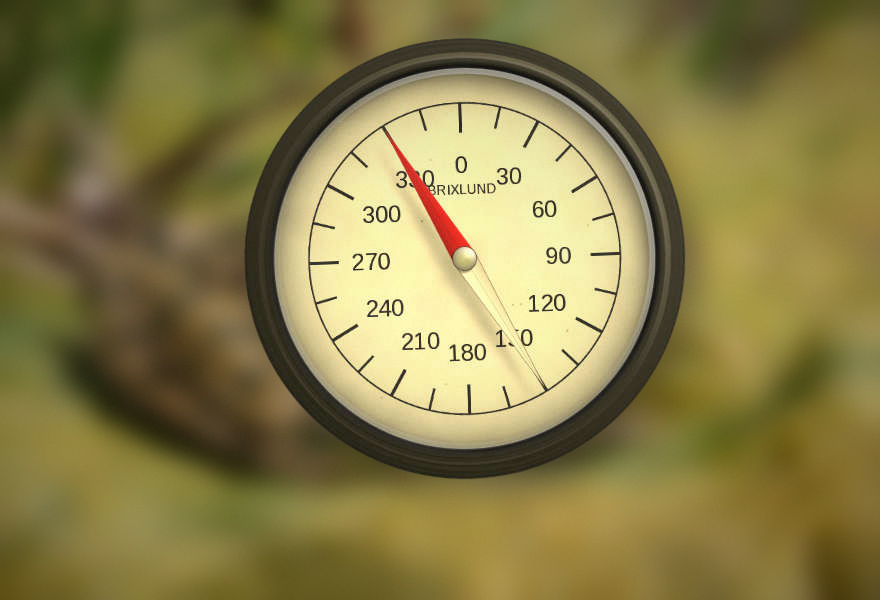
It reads 330,°
